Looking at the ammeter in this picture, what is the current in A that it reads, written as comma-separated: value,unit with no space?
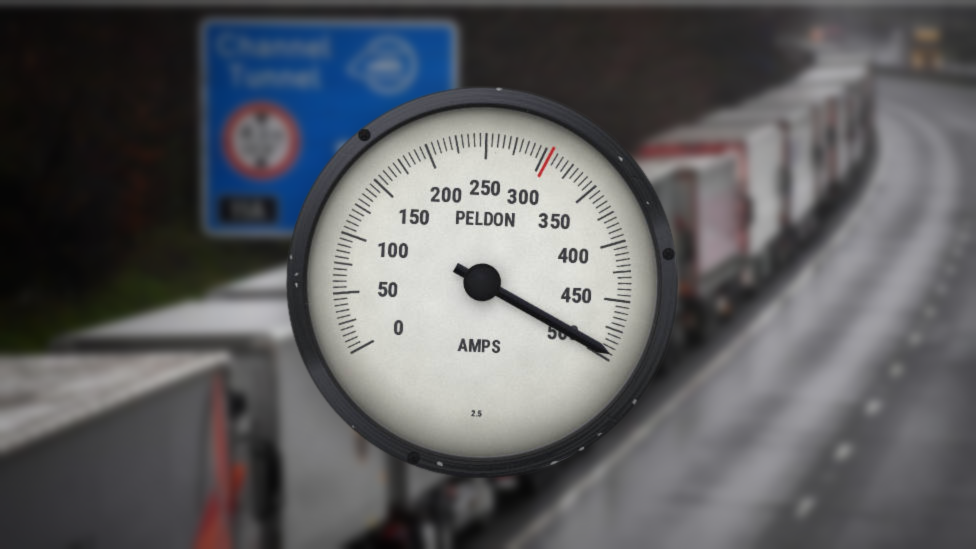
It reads 495,A
